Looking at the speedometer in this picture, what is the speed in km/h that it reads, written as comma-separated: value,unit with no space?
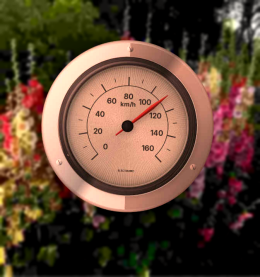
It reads 110,km/h
